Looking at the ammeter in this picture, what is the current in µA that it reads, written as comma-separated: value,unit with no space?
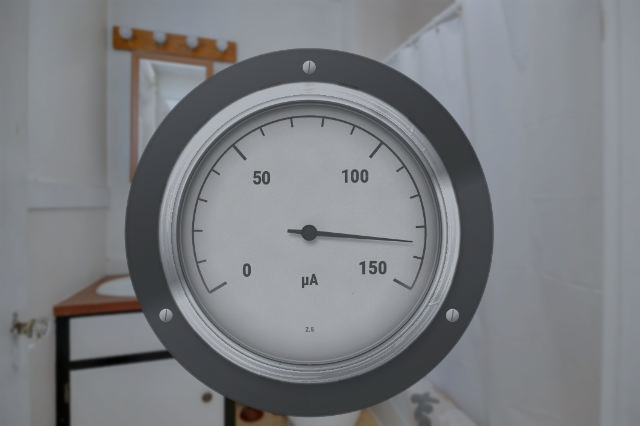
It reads 135,µA
